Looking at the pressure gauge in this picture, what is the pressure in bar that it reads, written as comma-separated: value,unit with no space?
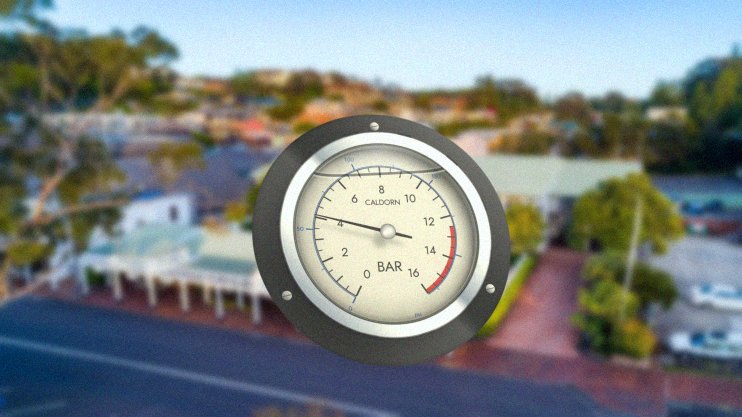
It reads 4,bar
